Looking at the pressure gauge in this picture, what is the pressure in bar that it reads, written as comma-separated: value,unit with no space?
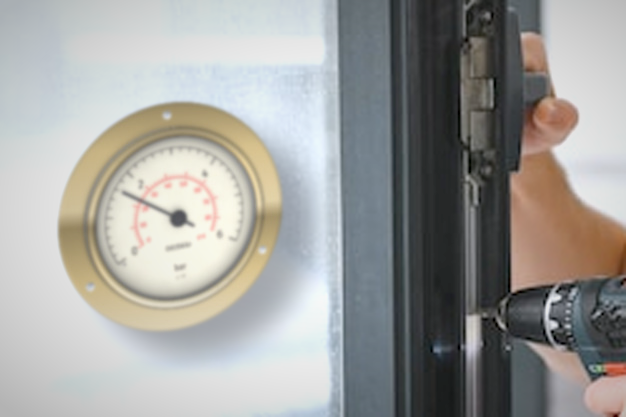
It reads 1.6,bar
